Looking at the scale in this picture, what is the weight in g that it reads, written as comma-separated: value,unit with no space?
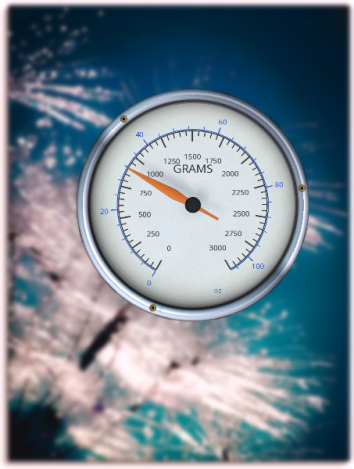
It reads 900,g
